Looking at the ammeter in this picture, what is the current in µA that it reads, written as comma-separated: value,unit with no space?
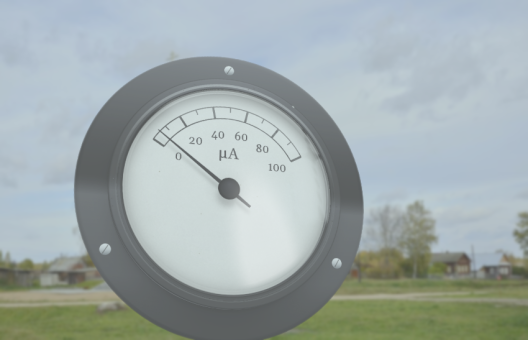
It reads 5,µA
